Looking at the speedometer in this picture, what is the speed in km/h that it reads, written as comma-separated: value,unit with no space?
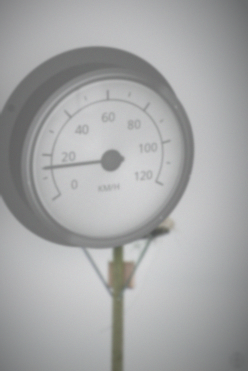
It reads 15,km/h
